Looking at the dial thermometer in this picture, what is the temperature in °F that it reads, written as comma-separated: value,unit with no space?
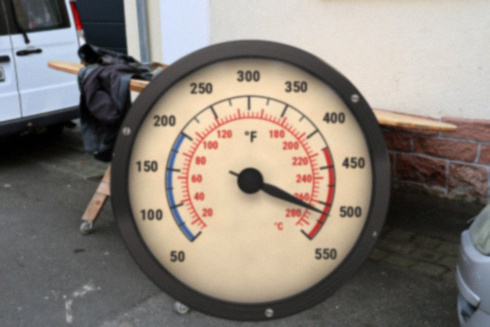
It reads 512.5,°F
